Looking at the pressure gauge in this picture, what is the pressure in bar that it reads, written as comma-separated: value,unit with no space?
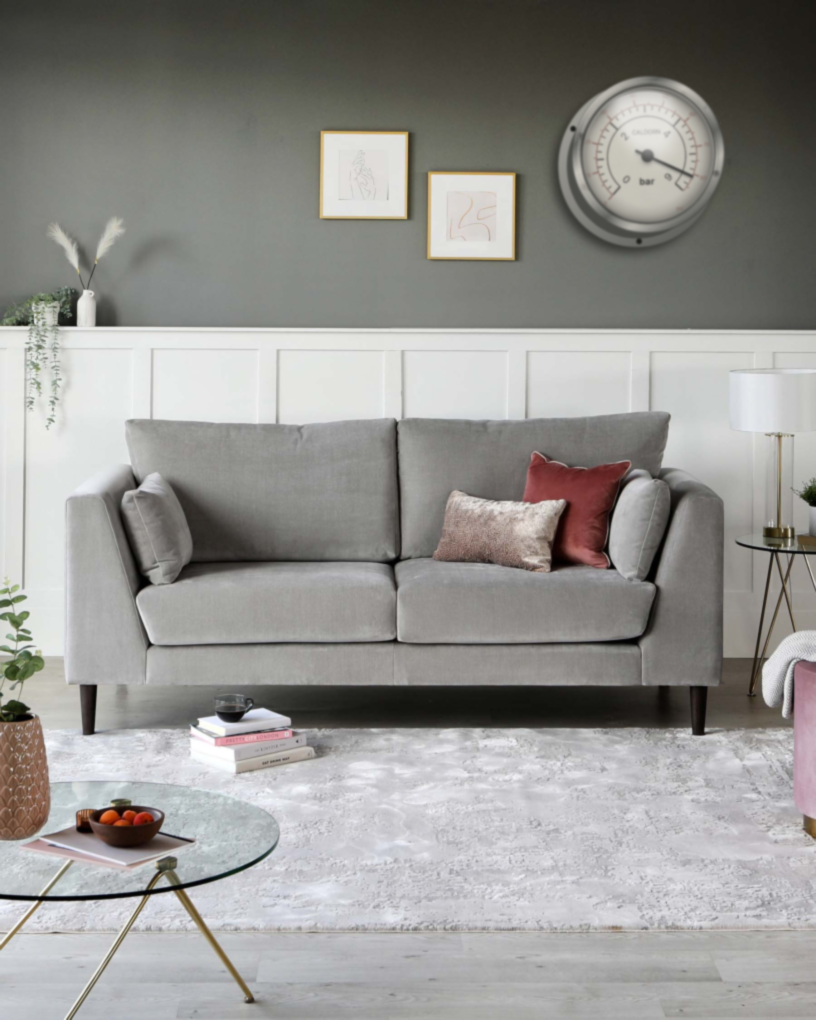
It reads 5.6,bar
